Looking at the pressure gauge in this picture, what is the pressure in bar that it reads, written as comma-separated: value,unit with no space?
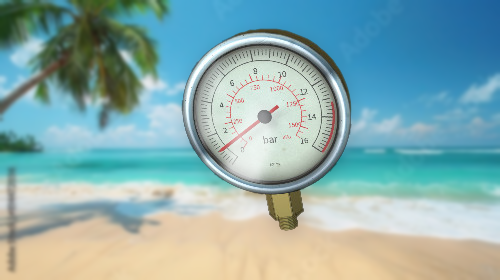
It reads 1,bar
